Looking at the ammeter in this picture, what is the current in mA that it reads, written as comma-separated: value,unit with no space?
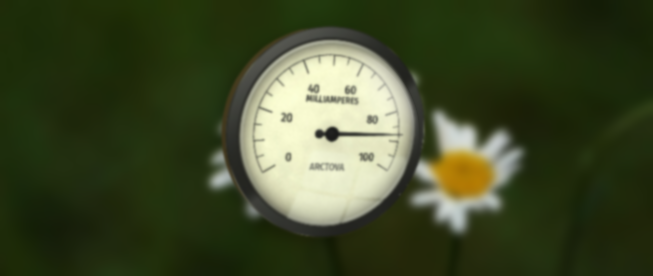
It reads 87.5,mA
